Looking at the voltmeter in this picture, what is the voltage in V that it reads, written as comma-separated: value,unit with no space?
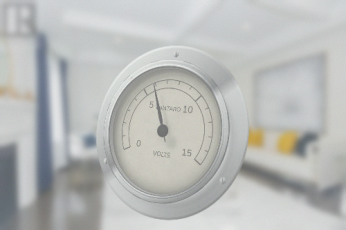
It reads 6,V
